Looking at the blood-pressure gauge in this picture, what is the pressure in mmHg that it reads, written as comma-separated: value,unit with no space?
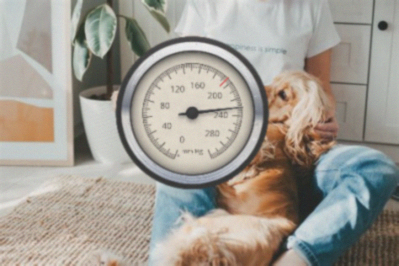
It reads 230,mmHg
